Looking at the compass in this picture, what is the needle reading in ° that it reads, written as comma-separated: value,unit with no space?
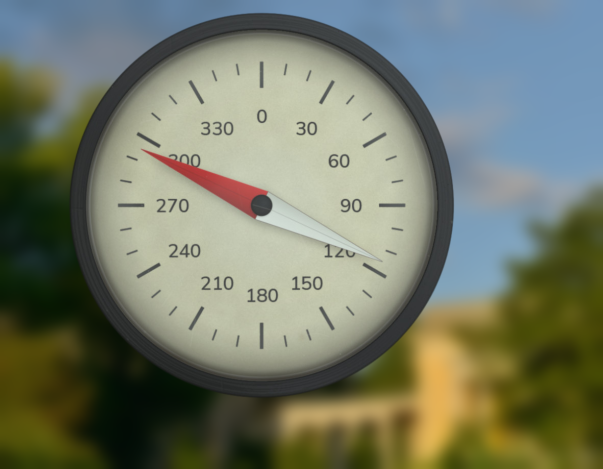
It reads 295,°
